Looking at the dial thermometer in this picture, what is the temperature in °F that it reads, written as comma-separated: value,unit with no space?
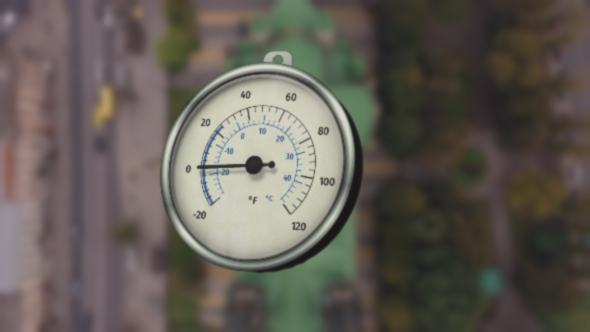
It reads 0,°F
